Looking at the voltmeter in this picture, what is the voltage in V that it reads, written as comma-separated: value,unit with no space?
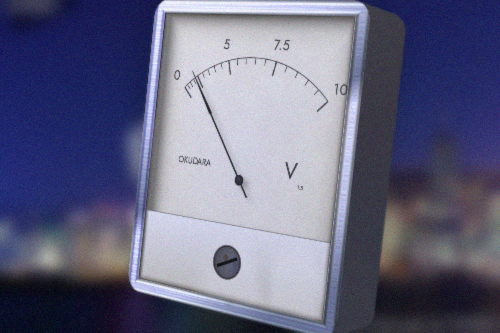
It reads 2.5,V
